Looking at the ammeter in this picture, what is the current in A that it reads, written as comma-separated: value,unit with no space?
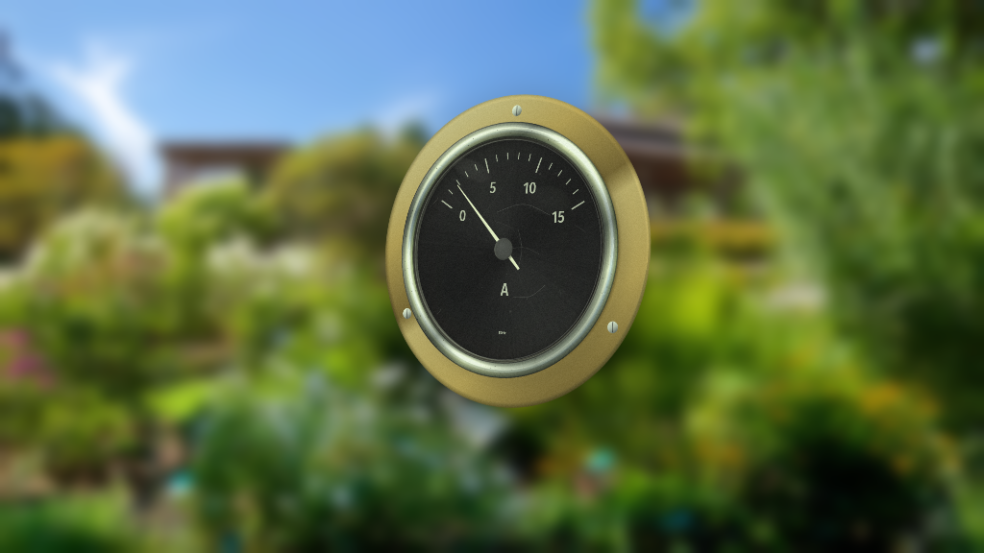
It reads 2,A
